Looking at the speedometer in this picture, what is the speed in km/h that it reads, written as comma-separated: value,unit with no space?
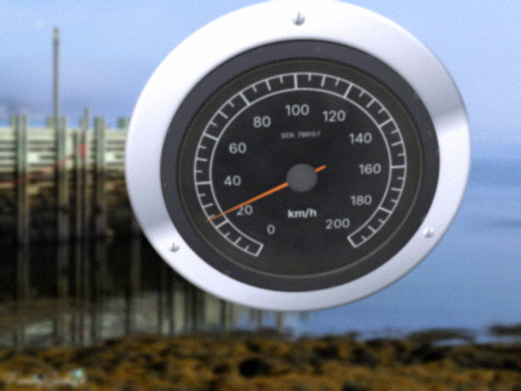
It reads 25,km/h
